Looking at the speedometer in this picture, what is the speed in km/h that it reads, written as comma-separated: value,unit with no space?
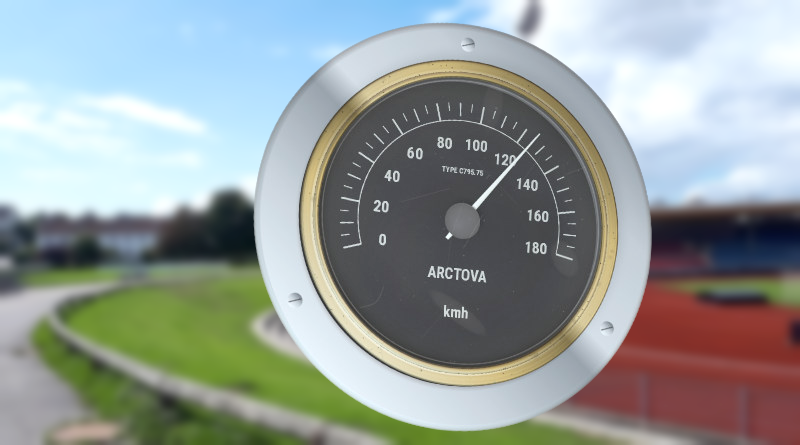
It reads 125,km/h
